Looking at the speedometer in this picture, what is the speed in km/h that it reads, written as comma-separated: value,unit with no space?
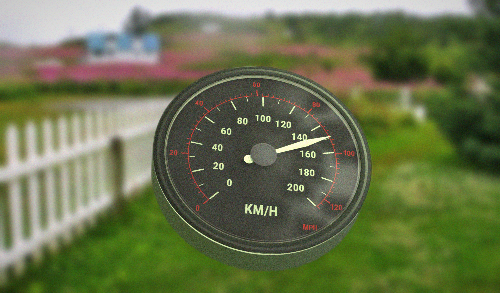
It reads 150,km/h
